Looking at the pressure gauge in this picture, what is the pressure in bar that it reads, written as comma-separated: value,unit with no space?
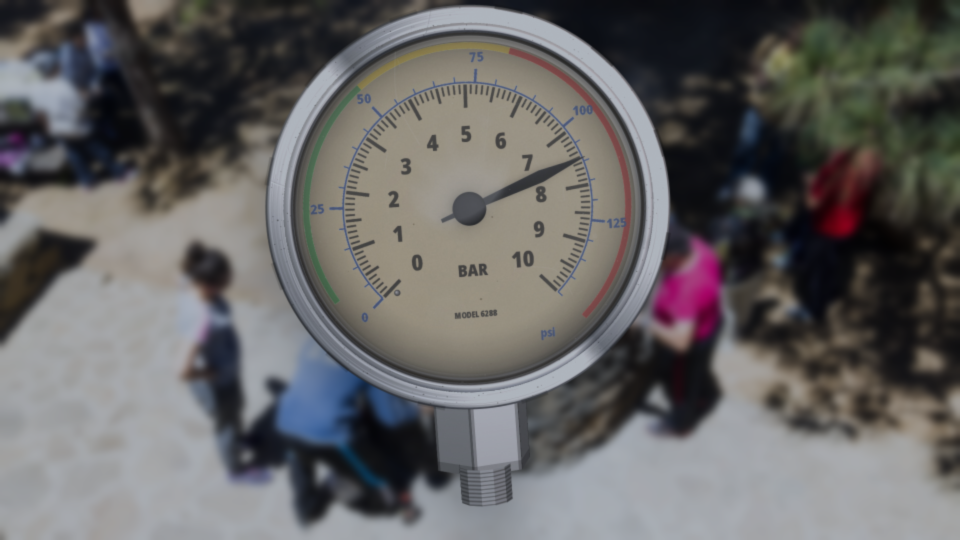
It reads 7.5,bar
